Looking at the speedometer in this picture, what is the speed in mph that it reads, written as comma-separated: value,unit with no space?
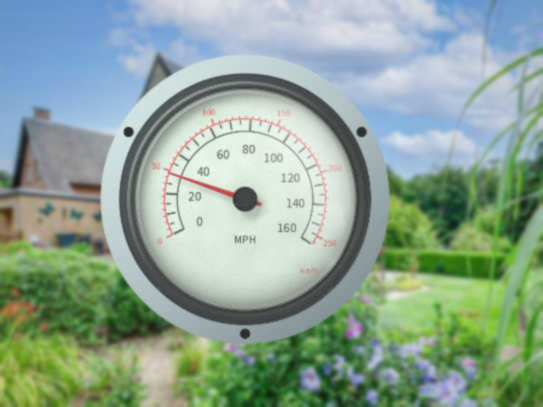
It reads 30,mph
